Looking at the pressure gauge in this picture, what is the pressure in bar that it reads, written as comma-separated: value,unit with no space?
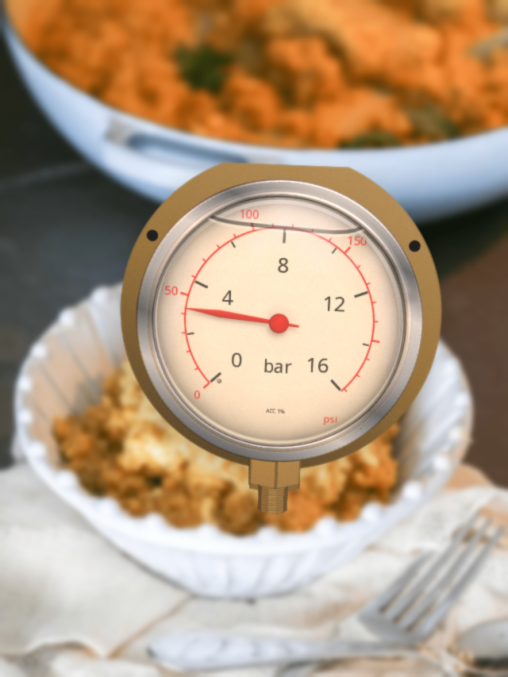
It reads 3,bar
